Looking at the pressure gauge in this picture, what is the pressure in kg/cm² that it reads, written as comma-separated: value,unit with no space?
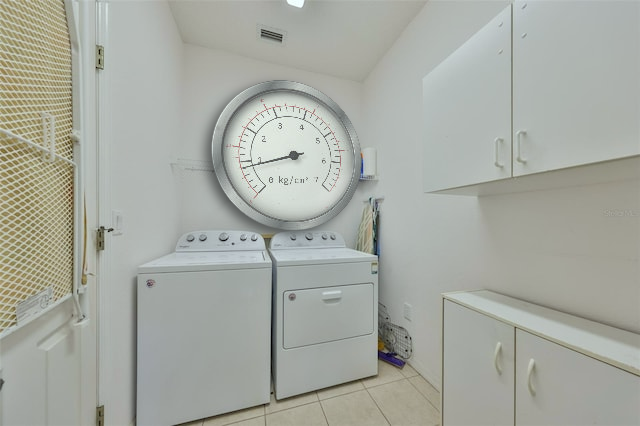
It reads 0.8,kg/cm²
